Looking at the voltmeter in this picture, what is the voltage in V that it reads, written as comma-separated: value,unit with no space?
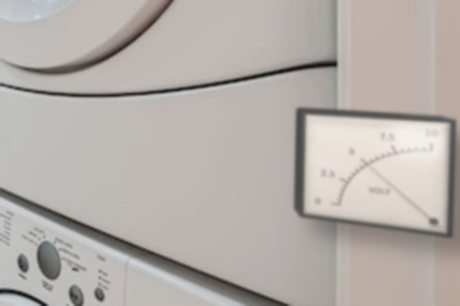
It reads 5,V
